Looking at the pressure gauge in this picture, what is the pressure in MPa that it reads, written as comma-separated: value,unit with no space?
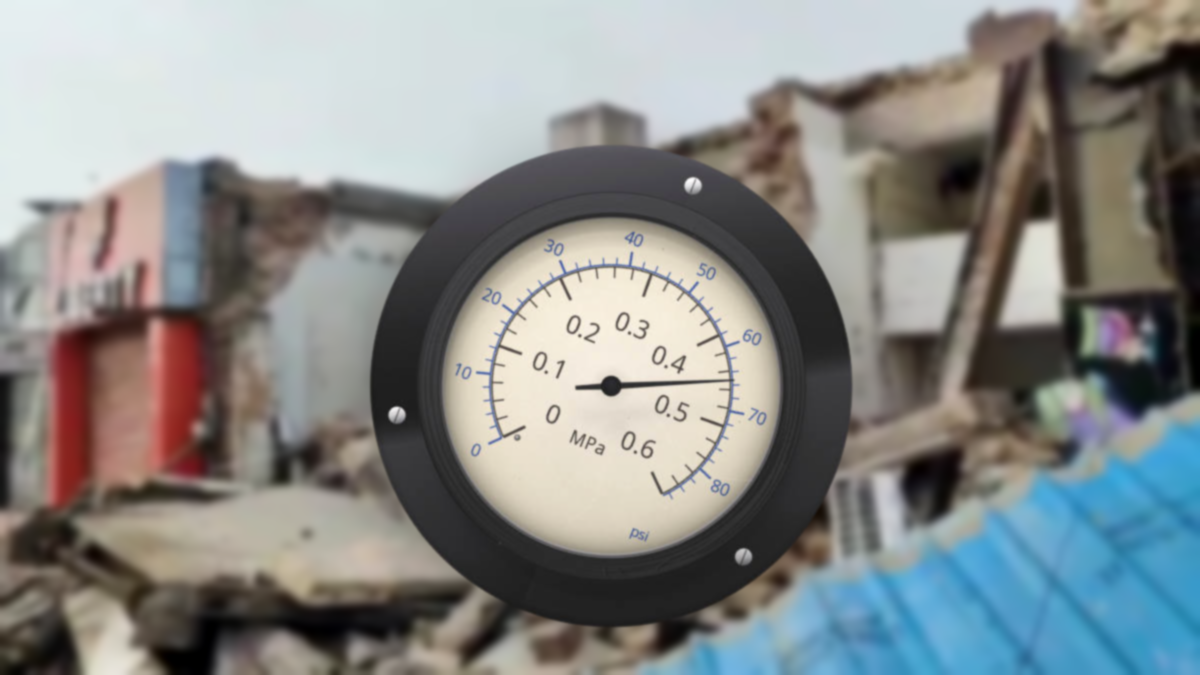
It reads 0.45,MPa
